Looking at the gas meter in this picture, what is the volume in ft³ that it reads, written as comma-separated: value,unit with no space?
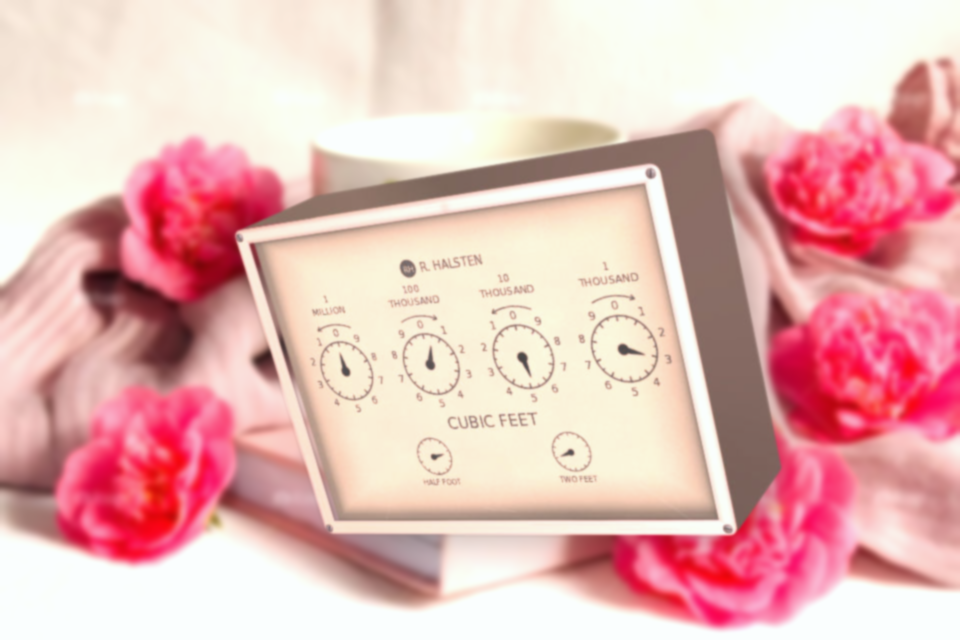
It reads 5300,ft³
